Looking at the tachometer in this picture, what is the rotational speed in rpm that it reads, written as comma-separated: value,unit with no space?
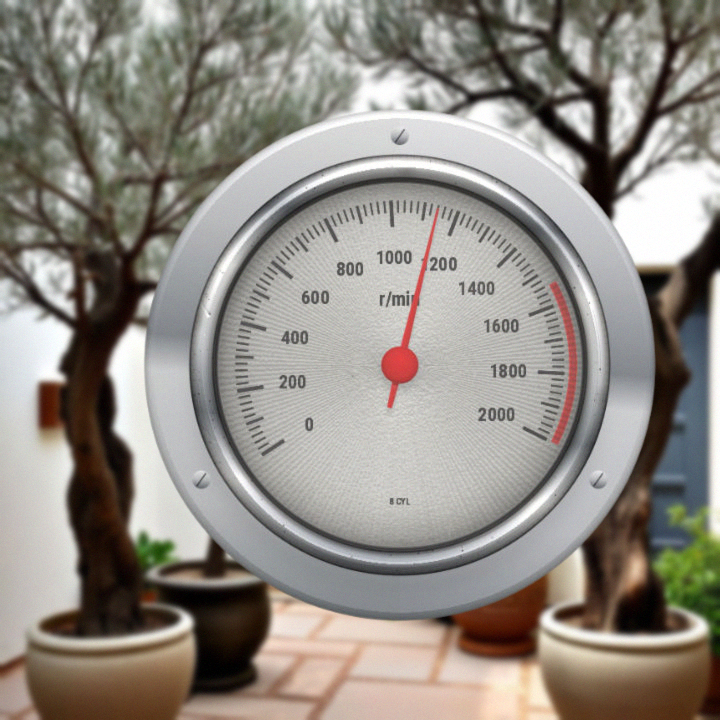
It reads 1140,rpm
